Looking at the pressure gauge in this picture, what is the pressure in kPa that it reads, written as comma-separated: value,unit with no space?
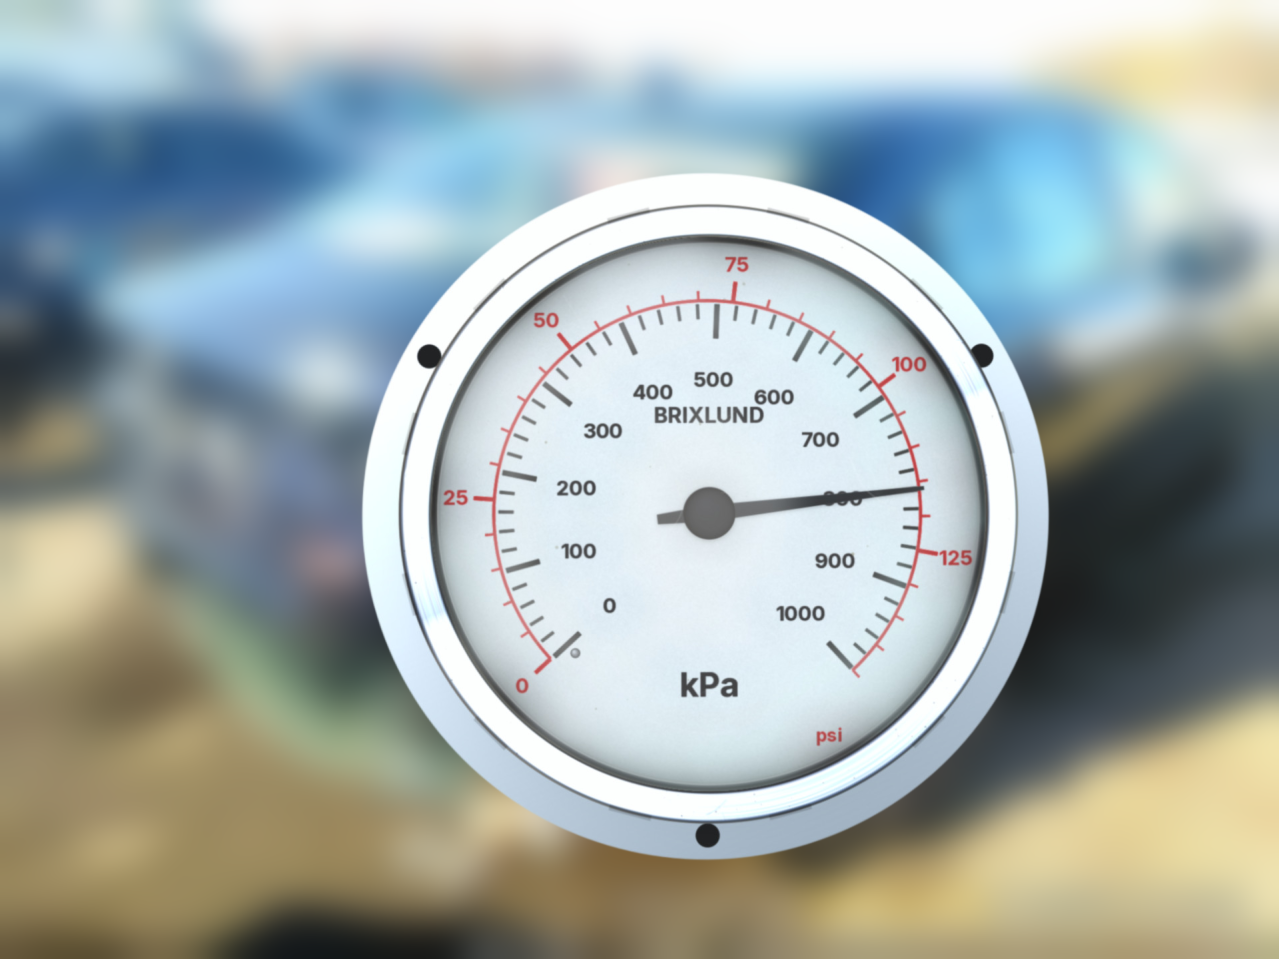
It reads 800,kPa
